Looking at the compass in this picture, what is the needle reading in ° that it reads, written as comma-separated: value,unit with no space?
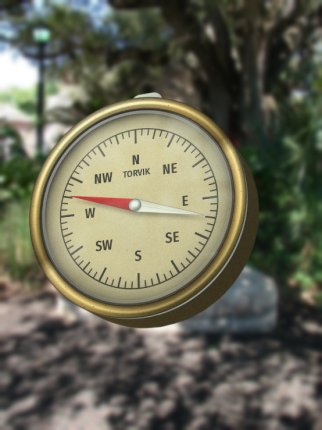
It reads 285,°
